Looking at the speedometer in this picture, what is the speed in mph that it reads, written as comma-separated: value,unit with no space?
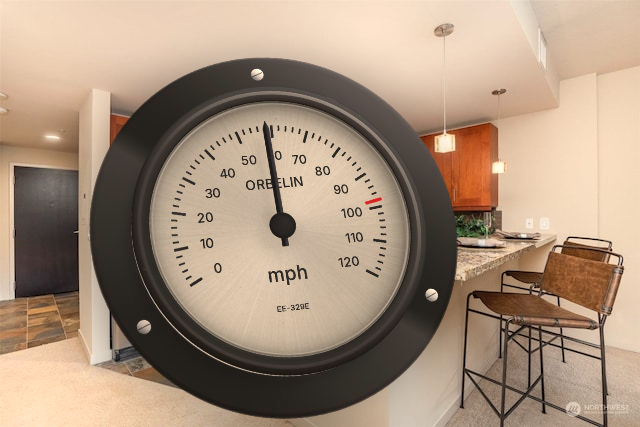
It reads 58,mph
